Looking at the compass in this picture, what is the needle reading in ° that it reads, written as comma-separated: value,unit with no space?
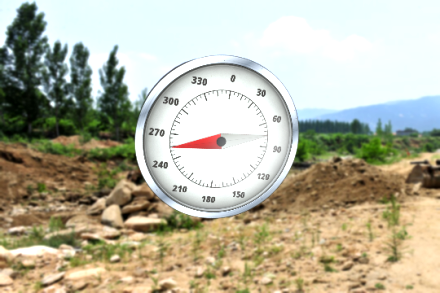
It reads 255,°
